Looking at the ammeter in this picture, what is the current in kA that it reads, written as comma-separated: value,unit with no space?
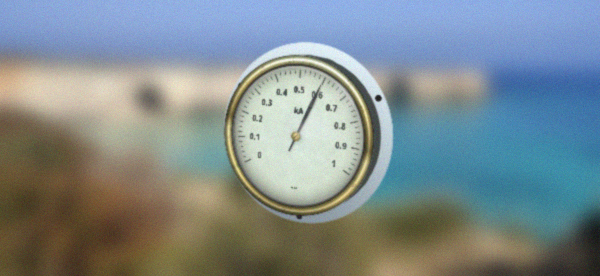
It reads 0.6,kA
